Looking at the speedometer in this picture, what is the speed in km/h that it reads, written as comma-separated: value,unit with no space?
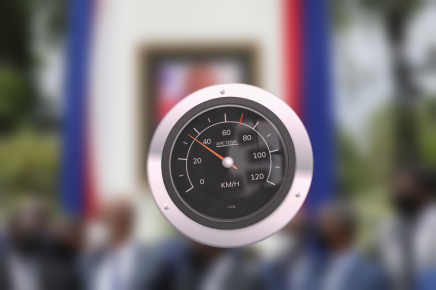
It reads 35,km/h
